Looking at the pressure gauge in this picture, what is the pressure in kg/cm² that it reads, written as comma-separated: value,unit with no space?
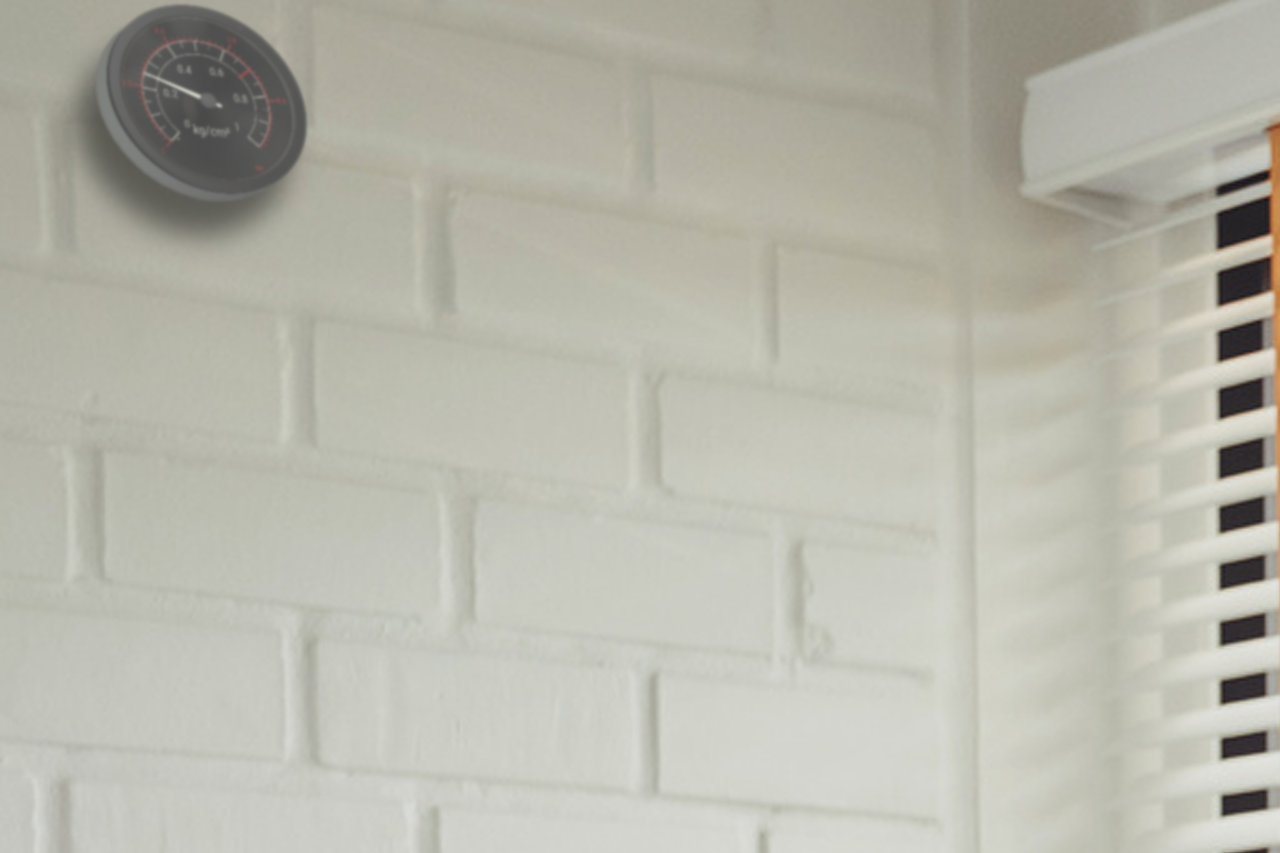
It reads 0.25,kg/cm²
